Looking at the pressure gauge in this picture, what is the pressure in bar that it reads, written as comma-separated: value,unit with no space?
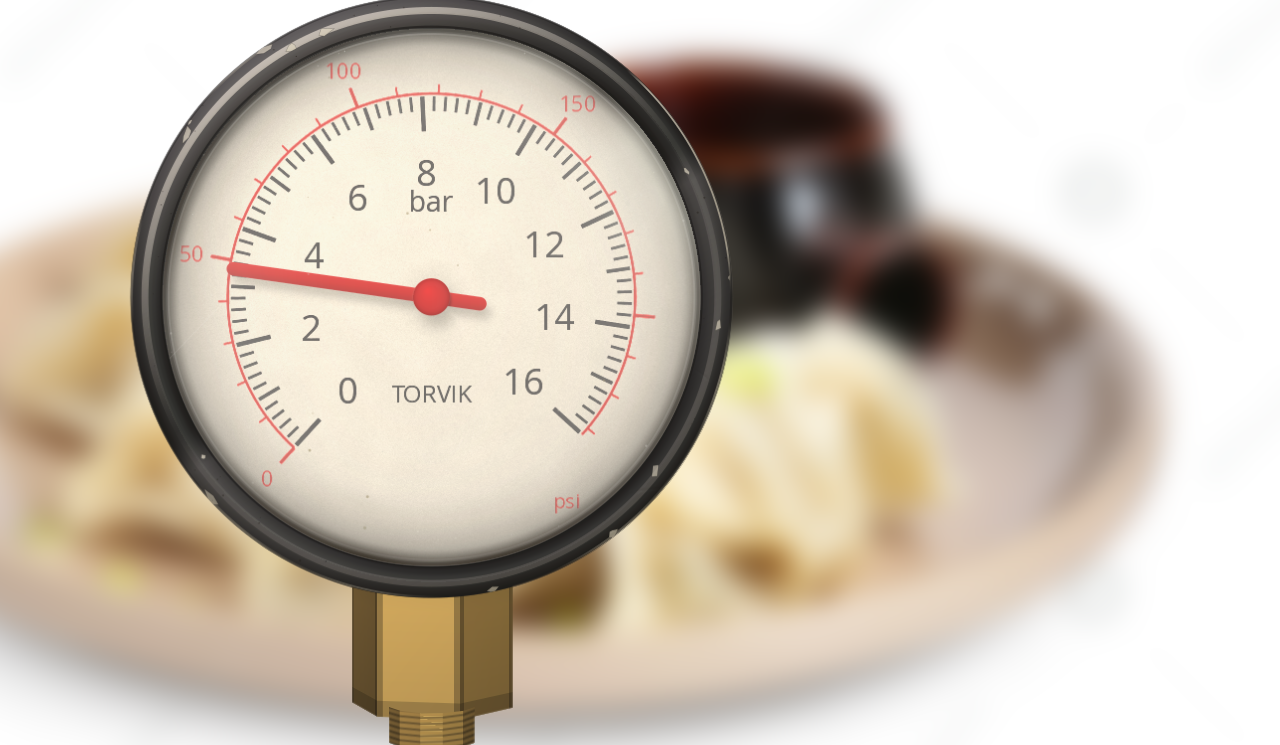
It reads 3.3,bar
